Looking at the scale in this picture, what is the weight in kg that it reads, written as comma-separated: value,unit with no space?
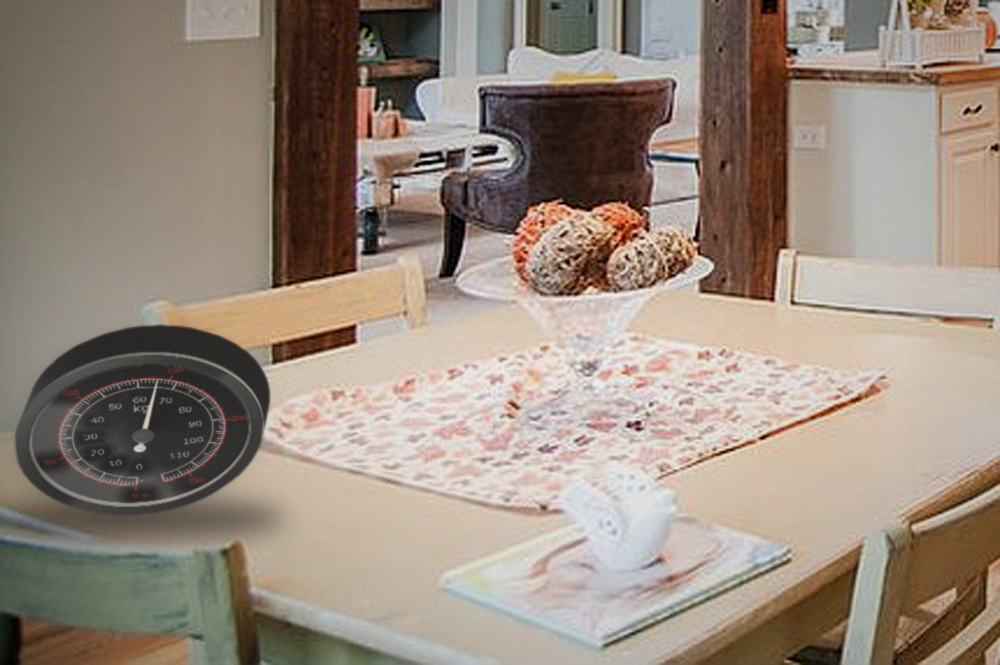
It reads 65,kg
